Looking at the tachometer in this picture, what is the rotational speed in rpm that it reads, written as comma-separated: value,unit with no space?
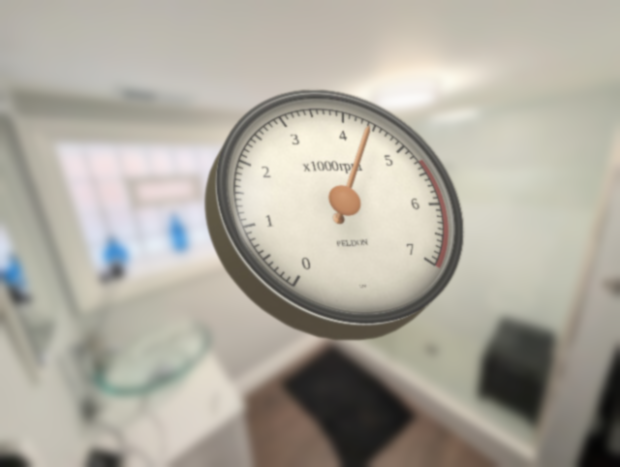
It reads 4400,rpm
